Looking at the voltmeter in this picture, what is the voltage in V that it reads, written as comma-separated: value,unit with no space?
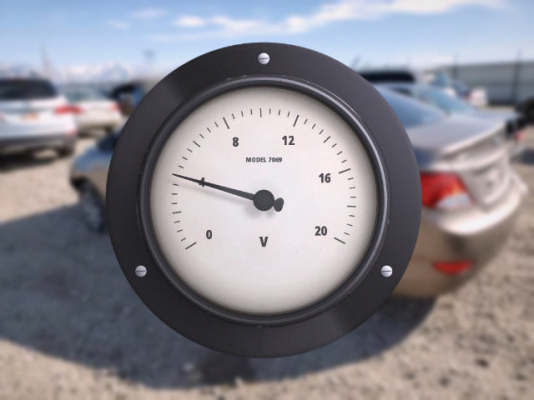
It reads 4,V
